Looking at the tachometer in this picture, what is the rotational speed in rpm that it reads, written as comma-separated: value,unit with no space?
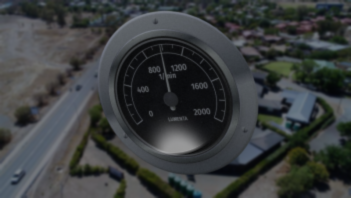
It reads 1000,rpm
